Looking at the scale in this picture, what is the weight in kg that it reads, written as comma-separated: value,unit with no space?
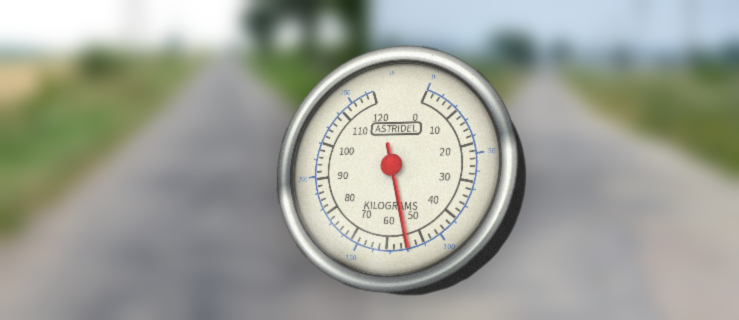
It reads 54,kg
